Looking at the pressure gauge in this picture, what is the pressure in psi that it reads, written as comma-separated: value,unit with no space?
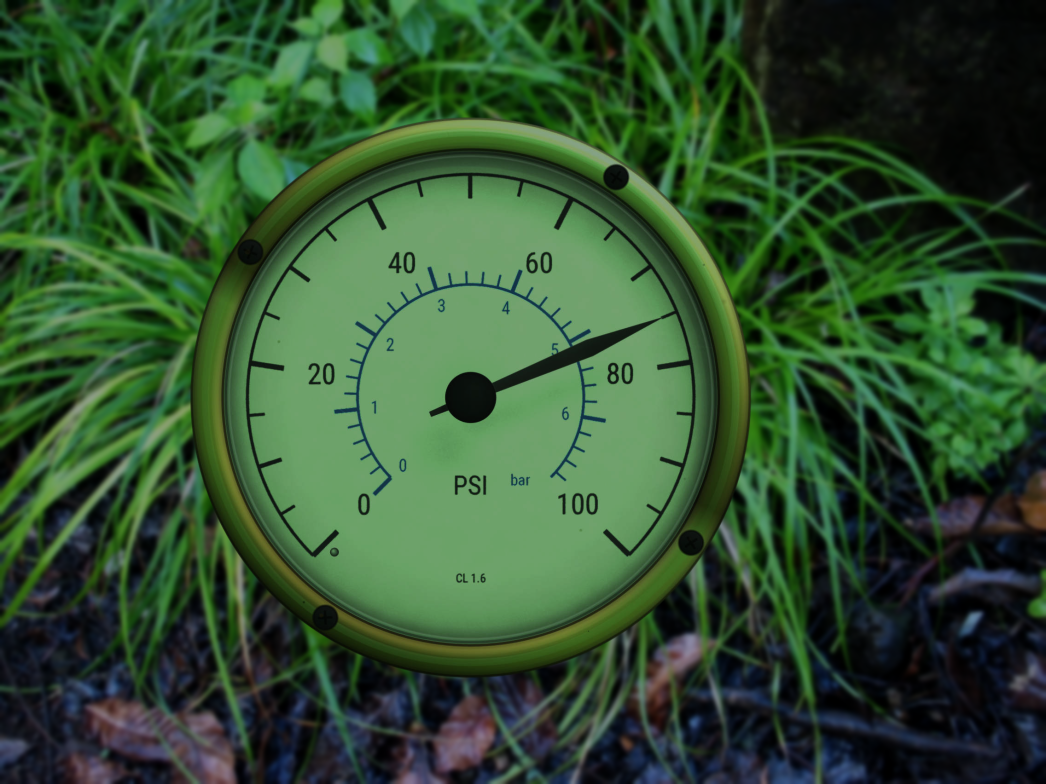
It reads 75,psi
